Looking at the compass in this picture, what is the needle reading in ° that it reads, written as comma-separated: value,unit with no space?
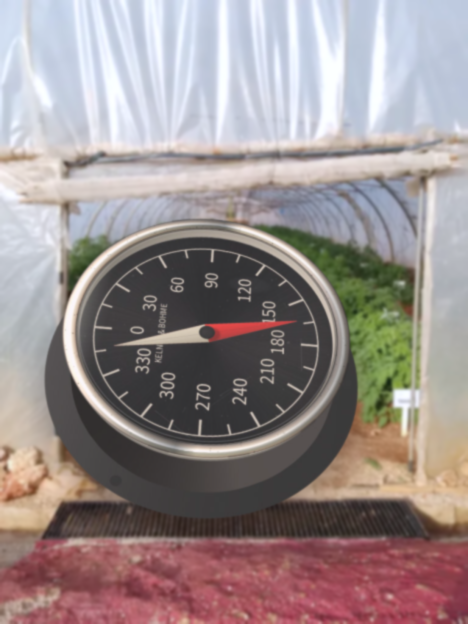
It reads 165,°
